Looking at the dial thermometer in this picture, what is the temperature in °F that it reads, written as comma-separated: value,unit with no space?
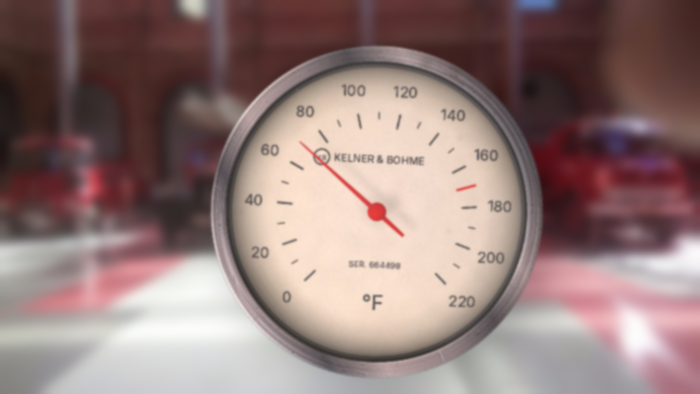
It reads 70,°F
